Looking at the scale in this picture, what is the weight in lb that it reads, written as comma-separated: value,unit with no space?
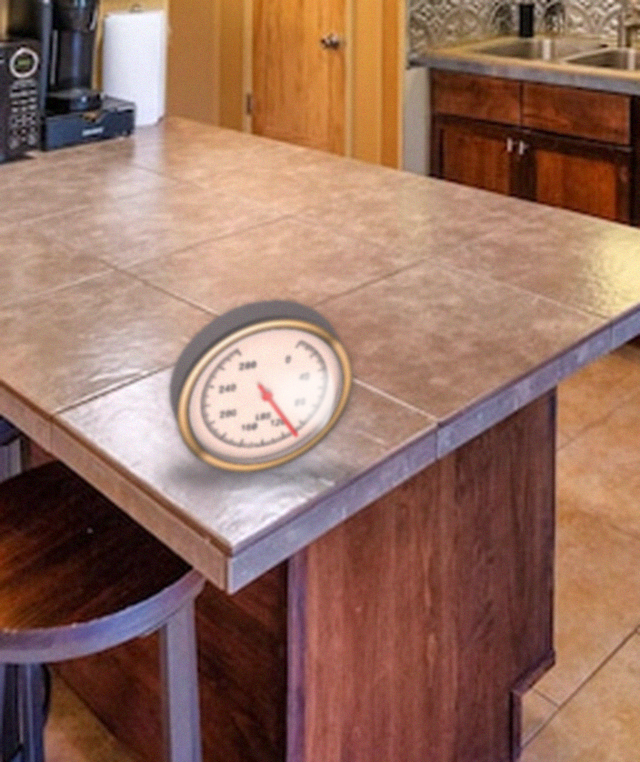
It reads 110,lb
